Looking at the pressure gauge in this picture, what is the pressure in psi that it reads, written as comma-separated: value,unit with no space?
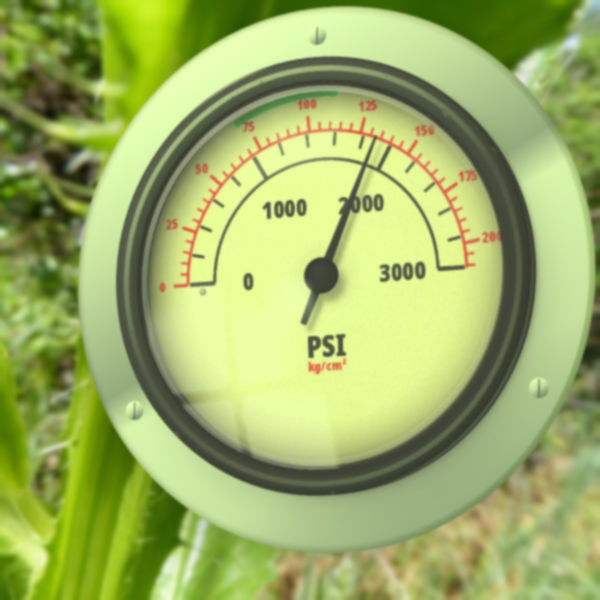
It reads 1900,psi
